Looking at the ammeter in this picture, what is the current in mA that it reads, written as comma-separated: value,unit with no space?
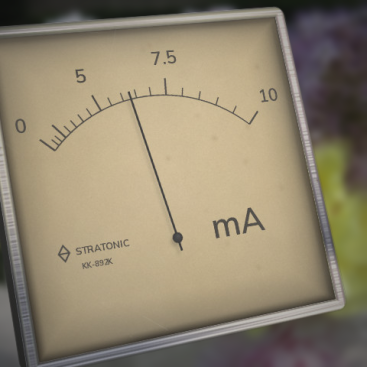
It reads 6.25,mA
